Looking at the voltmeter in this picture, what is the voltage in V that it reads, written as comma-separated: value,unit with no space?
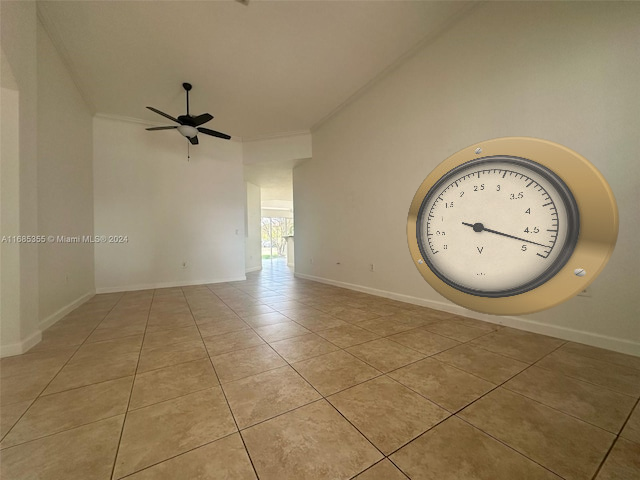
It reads 4.8,V
